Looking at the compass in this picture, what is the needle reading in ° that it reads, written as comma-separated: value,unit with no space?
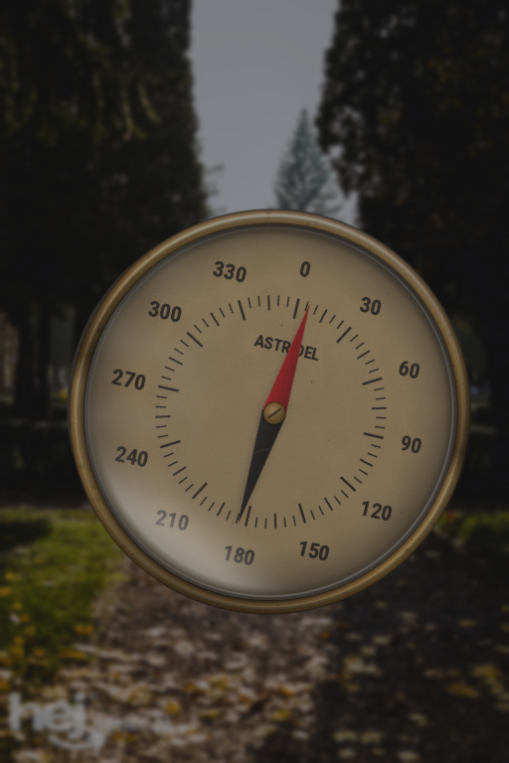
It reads 5,°
